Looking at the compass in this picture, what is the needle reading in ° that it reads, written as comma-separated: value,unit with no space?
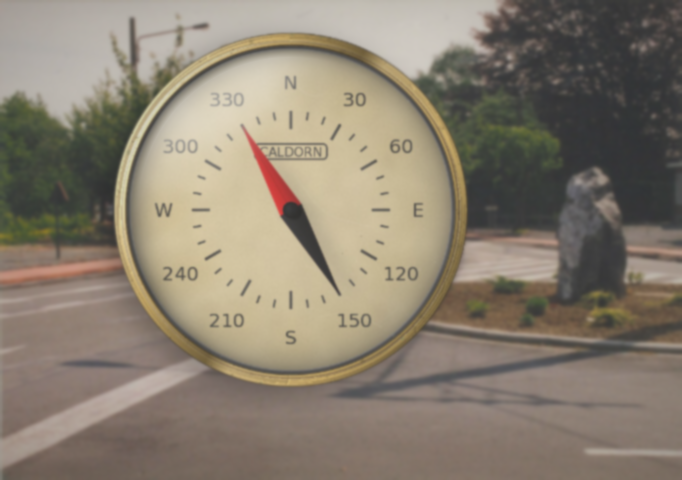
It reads 330,°
